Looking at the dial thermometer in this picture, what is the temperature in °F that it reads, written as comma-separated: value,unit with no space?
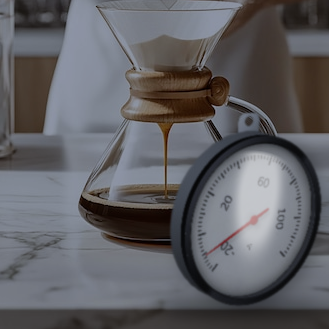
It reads -10,°F
